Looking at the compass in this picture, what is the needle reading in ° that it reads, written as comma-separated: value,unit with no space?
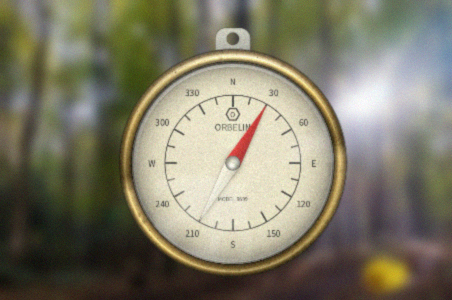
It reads 30,°
